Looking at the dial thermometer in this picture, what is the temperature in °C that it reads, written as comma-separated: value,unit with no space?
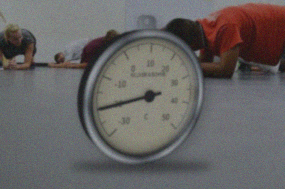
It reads -20,°C
